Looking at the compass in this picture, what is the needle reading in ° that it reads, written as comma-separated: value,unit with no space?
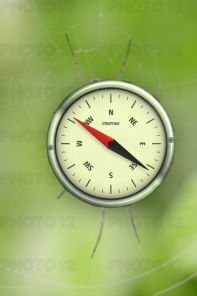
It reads 305,°
